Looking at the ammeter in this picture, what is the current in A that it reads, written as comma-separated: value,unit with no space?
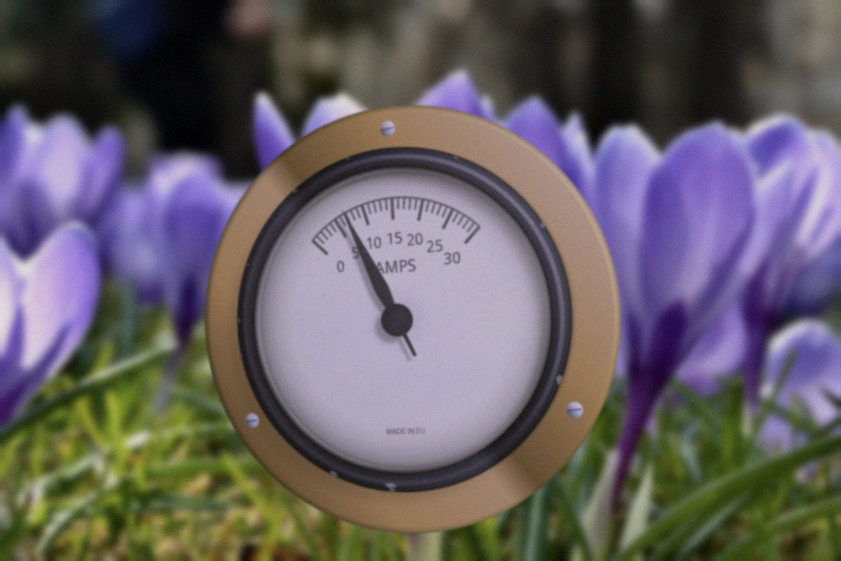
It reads 7,A
